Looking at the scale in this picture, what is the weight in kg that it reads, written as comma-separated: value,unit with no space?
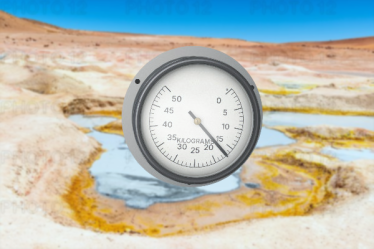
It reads 17,kg
